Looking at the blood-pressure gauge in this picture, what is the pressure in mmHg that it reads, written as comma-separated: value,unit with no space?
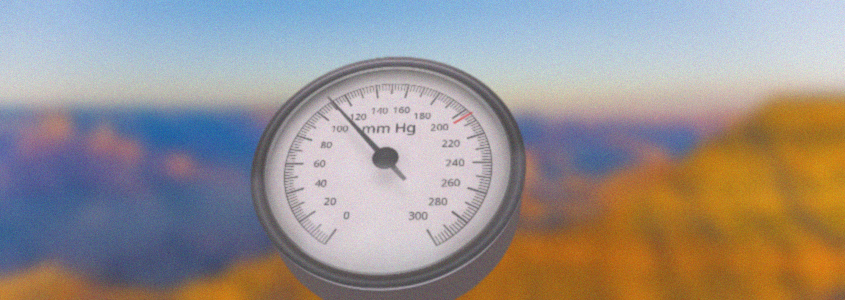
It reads 110,mmHg
